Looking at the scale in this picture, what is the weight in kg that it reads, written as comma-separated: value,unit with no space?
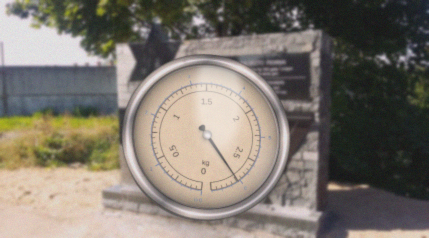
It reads 2.75,kg
